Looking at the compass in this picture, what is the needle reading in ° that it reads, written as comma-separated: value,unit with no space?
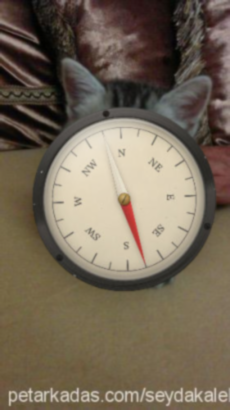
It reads 165,°
